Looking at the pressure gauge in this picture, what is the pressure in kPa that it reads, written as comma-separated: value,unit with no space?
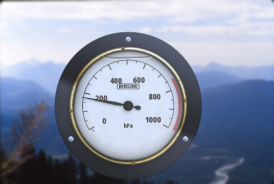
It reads 175,kPa
